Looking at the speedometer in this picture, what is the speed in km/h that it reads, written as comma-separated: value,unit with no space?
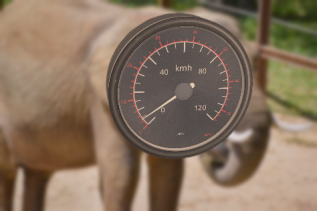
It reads 5,km/h
